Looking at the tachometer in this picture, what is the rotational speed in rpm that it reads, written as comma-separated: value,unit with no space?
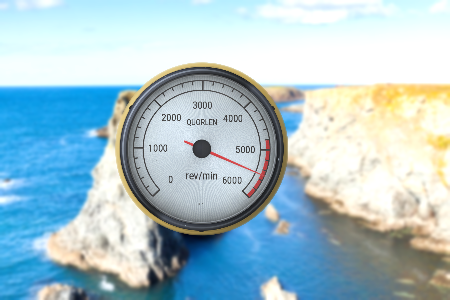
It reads 5500,rpm
